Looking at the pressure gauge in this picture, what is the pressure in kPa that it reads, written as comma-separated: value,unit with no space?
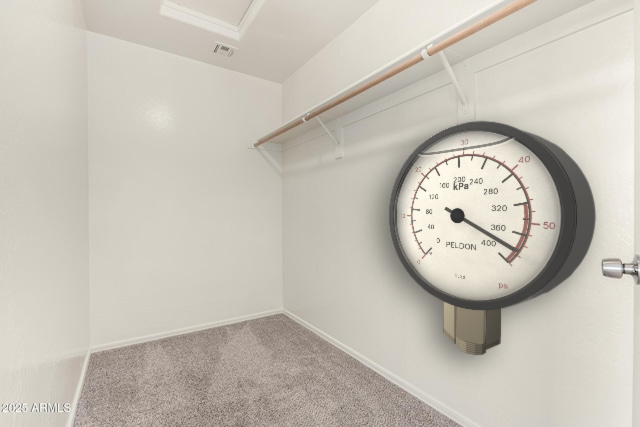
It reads 380,kPa
